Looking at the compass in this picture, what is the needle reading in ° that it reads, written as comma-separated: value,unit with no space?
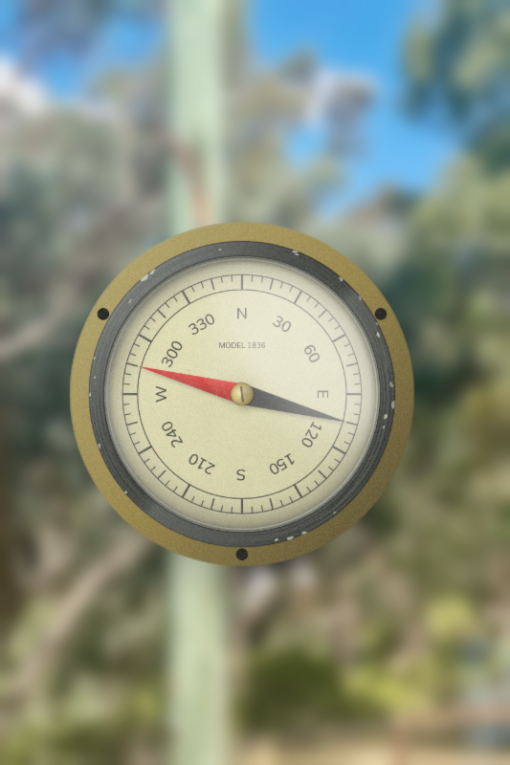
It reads 285,°
